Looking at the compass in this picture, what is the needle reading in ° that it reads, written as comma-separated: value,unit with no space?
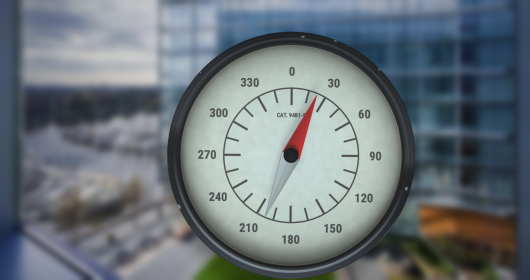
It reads 22.5,°
